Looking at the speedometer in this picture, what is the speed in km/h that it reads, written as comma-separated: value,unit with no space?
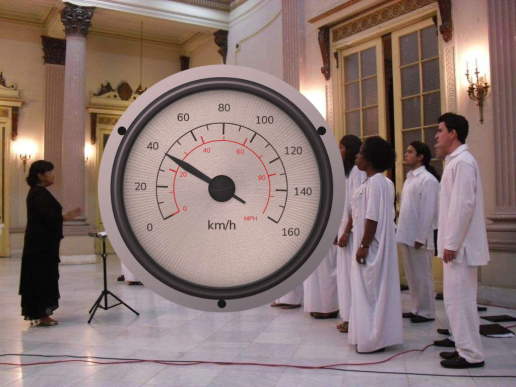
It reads 40,km/h
